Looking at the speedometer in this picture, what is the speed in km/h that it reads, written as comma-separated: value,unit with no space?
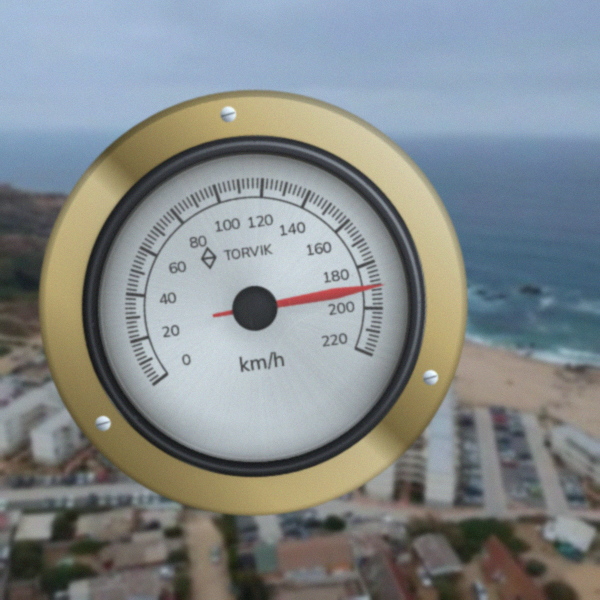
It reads 190,km/h
